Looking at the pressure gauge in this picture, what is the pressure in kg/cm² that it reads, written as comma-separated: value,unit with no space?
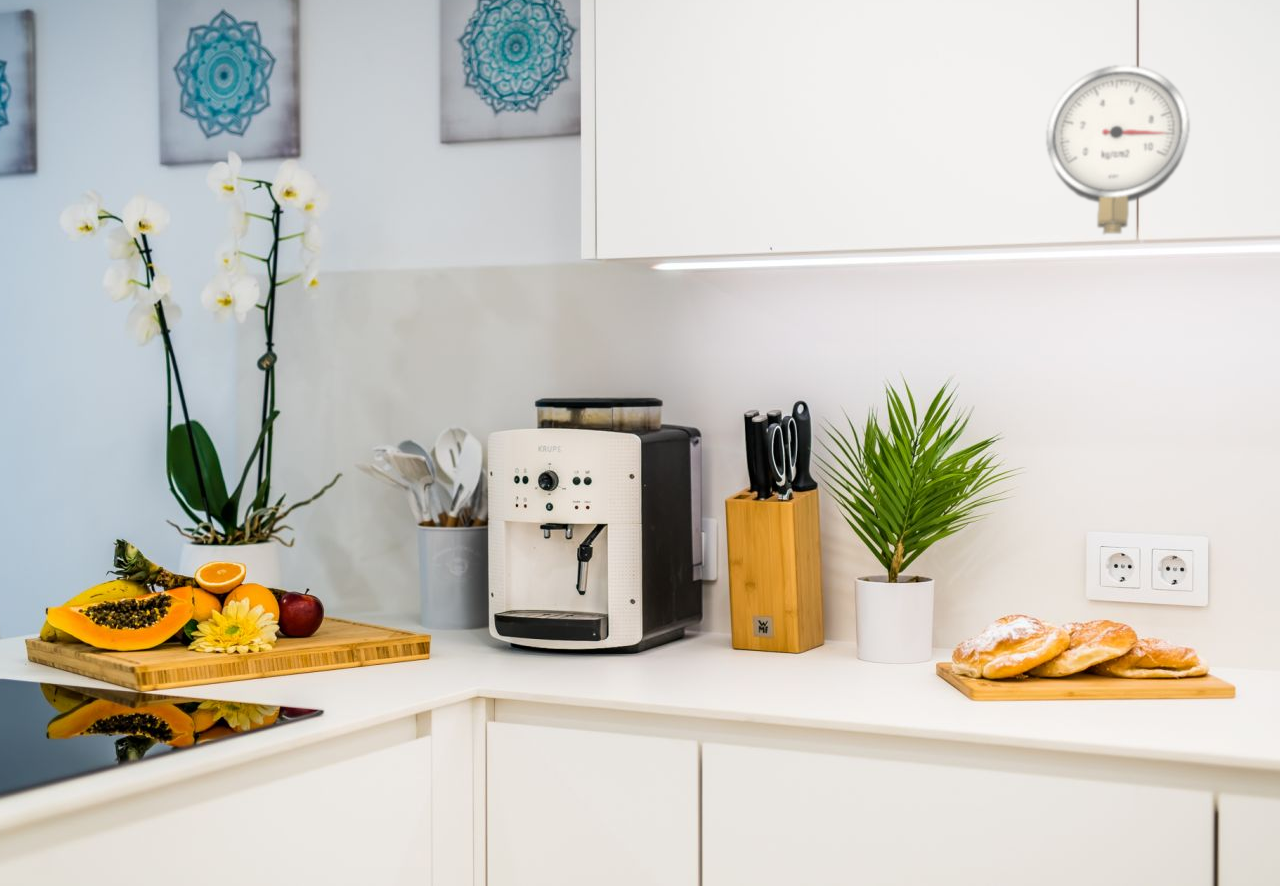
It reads 9,kg/cm²
